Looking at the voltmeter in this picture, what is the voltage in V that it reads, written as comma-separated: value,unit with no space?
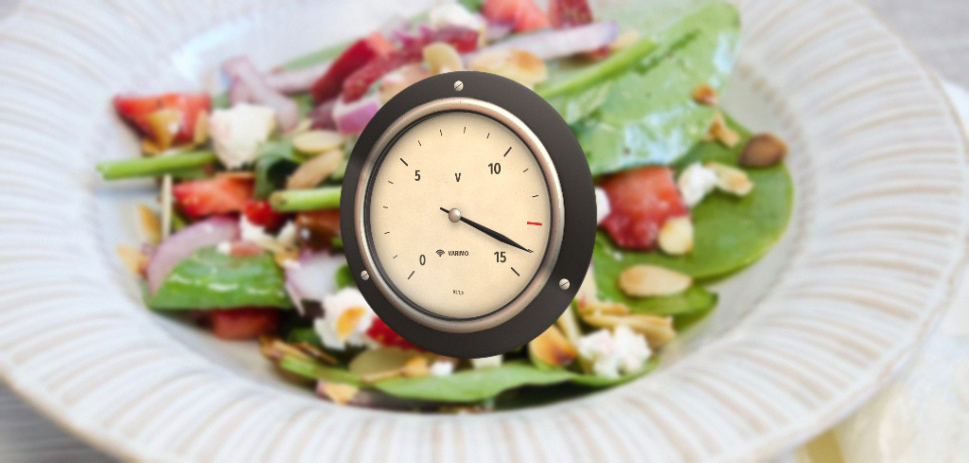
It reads 14,V
